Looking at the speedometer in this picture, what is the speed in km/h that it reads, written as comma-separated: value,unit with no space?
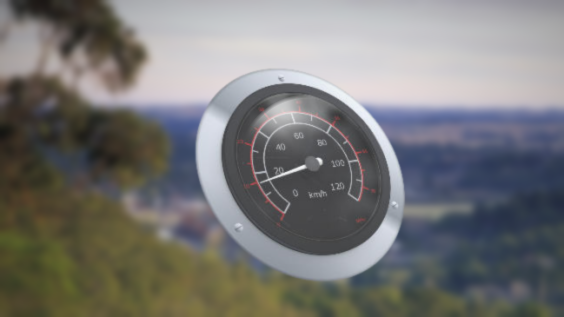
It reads 15,km/h
